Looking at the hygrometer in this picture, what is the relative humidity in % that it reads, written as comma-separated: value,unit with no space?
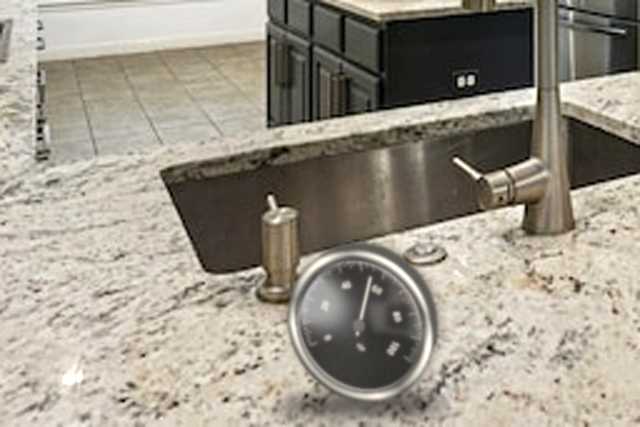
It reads 55,%
